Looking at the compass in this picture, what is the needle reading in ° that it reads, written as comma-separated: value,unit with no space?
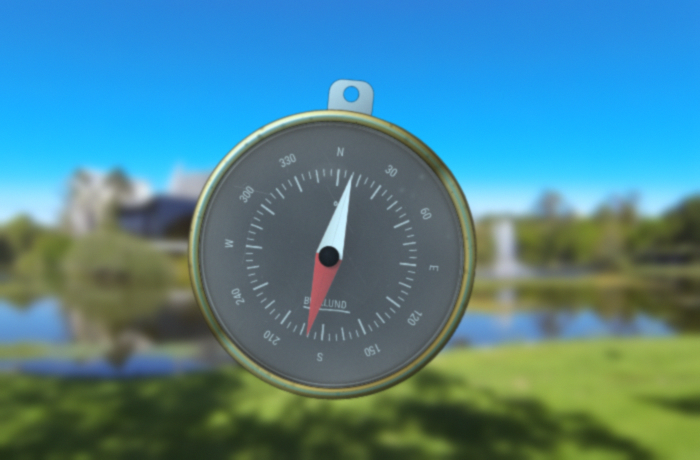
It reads 190,°
